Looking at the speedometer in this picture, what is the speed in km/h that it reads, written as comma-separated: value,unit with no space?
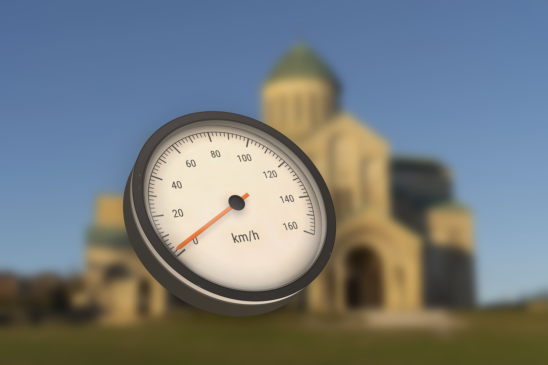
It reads 2,km/h
